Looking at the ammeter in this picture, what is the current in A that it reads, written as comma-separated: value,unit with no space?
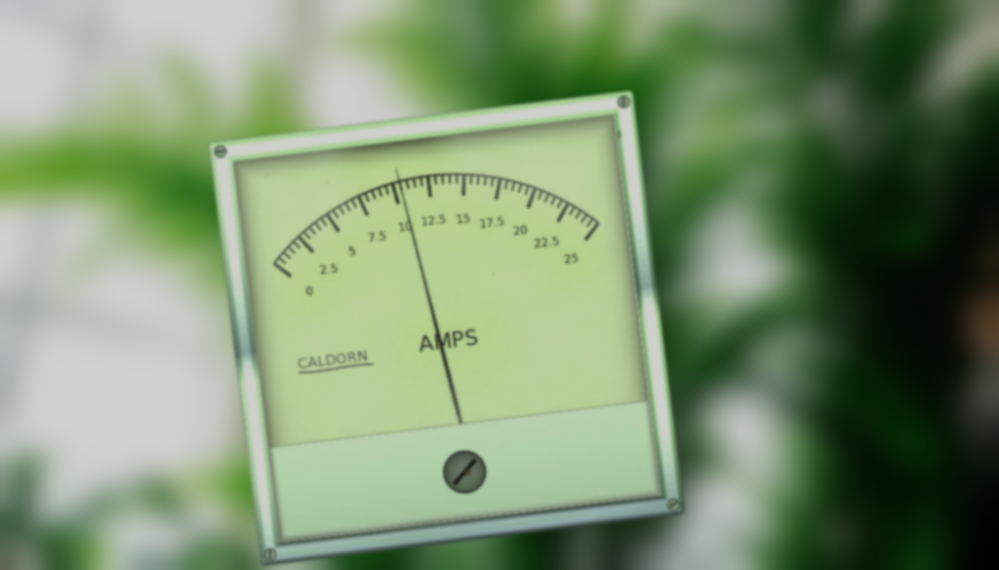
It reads 10.5,A
